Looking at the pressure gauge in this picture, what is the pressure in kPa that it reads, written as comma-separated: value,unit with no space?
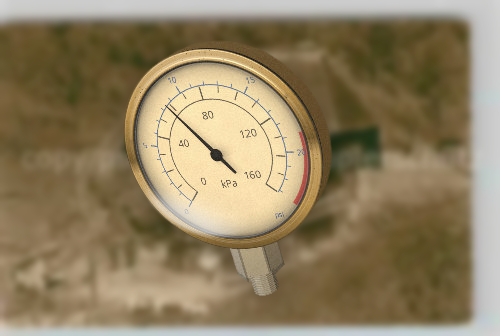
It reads 60,kPa
